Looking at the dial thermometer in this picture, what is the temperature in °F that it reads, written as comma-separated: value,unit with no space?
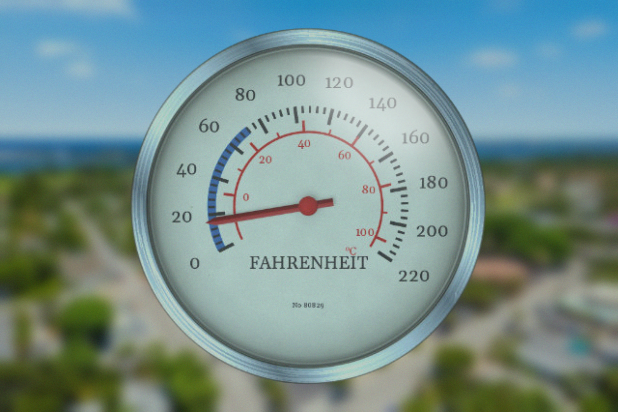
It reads 16,°F
